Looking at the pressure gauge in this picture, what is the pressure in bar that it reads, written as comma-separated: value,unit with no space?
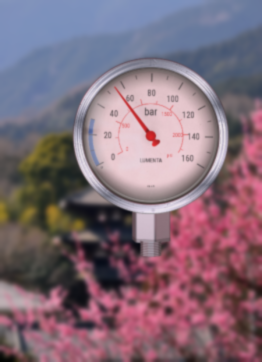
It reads 55,bar
